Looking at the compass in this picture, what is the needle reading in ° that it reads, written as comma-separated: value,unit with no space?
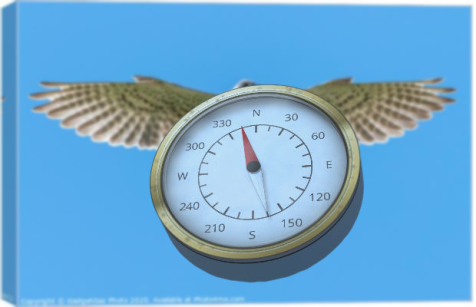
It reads 345,°
